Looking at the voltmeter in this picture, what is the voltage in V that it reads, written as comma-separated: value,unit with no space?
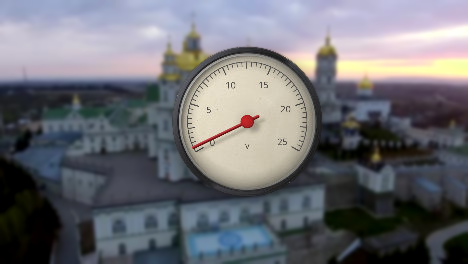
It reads 0.5,V
